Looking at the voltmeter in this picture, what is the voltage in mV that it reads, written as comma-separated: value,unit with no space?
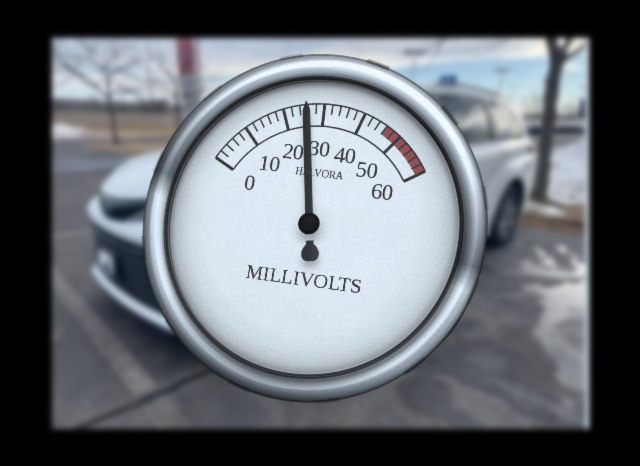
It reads 26,mV
